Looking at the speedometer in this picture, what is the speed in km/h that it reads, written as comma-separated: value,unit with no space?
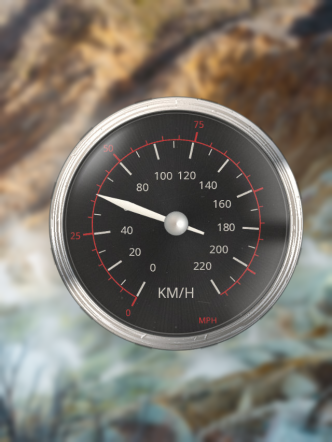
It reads 60,km/h
